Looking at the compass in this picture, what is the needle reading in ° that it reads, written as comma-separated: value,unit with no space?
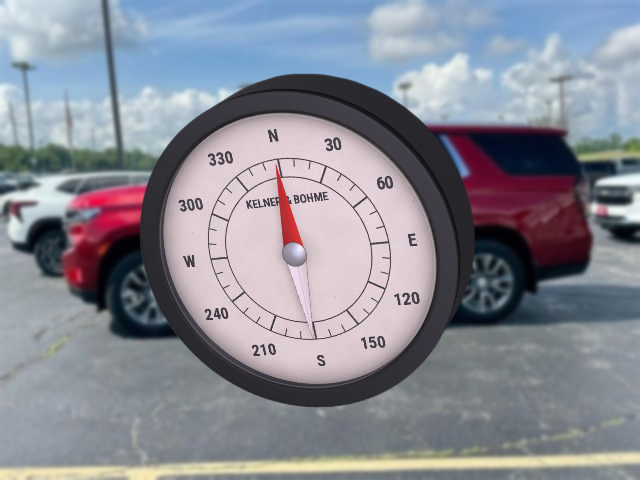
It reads 0,°
